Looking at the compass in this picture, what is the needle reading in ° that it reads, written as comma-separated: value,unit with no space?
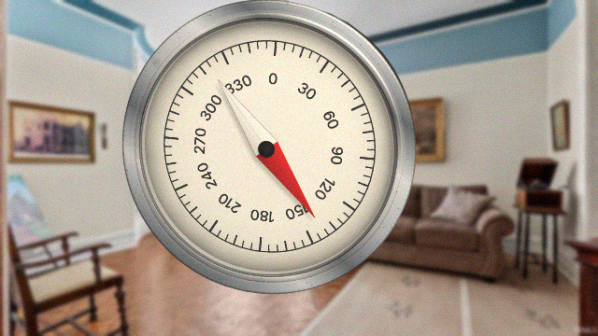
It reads 140,°
